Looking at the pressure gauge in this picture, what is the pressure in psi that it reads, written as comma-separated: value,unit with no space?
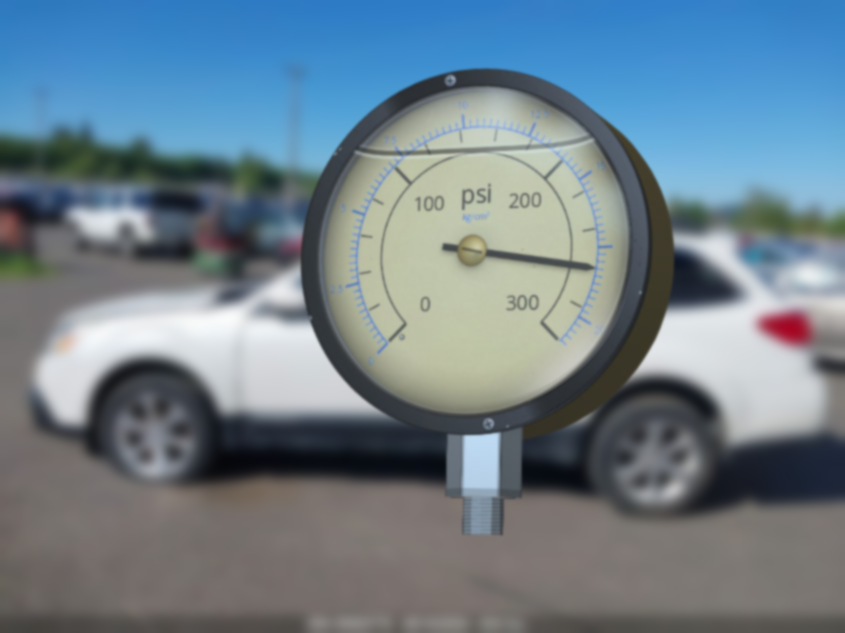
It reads 260,psi
